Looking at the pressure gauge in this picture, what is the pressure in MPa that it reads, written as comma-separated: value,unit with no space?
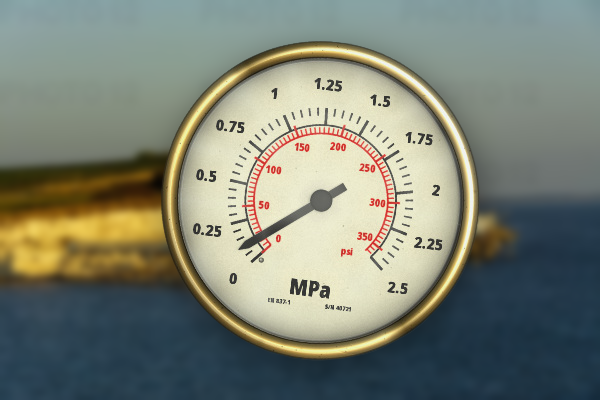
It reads 0.1,MPa
